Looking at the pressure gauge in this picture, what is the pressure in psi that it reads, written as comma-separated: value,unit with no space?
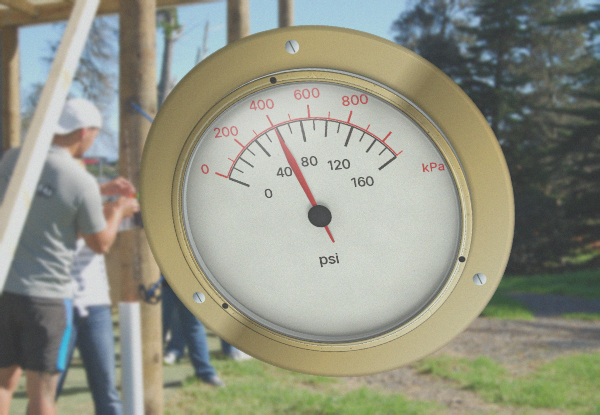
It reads 60,psi
